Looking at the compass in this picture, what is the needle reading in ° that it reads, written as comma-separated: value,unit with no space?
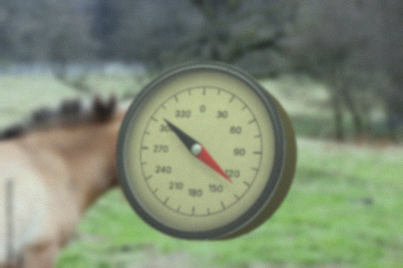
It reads 127.5,°
